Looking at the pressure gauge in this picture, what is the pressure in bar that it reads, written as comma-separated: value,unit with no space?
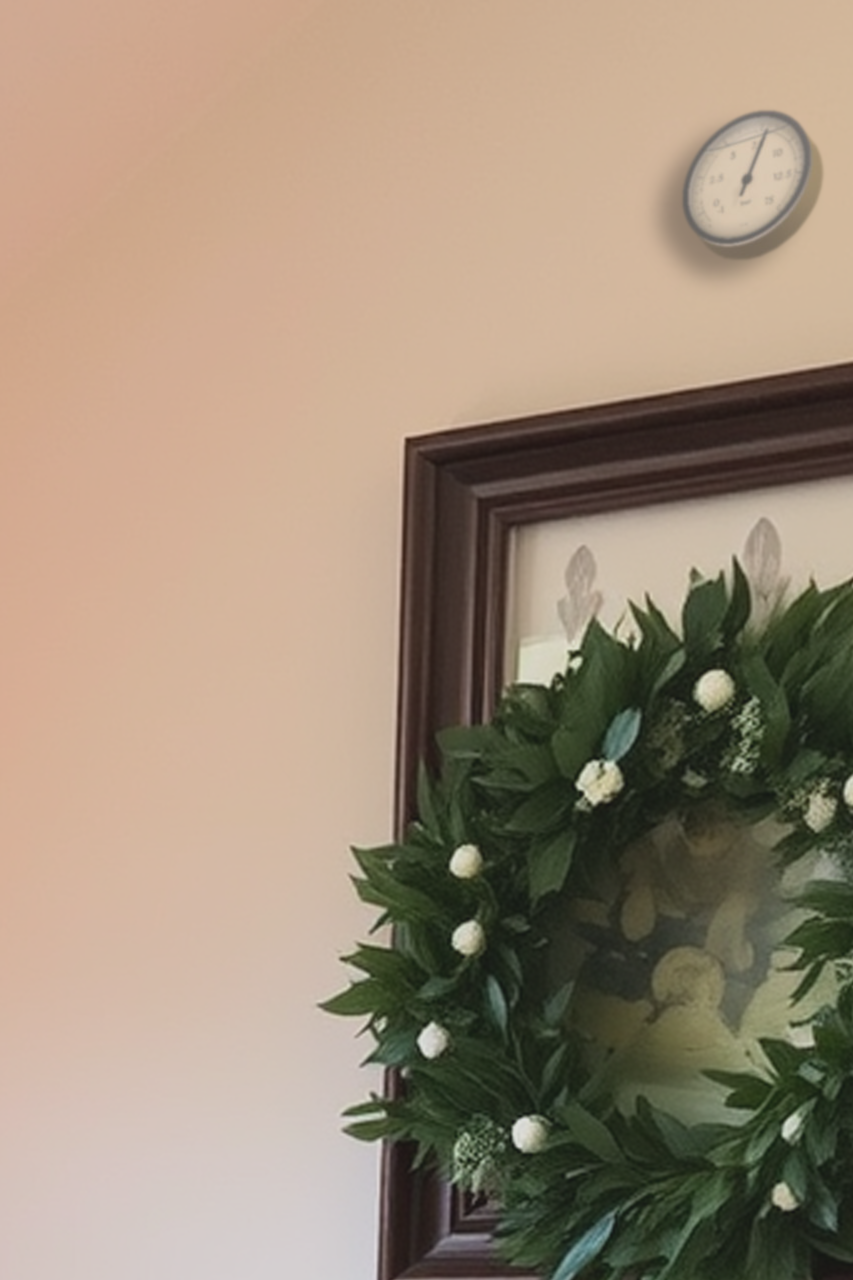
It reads 8,bar
